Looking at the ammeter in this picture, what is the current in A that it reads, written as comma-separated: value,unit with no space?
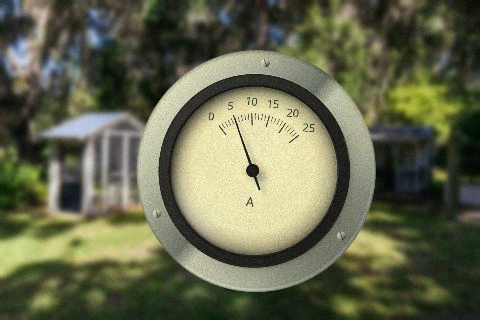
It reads 5,A
